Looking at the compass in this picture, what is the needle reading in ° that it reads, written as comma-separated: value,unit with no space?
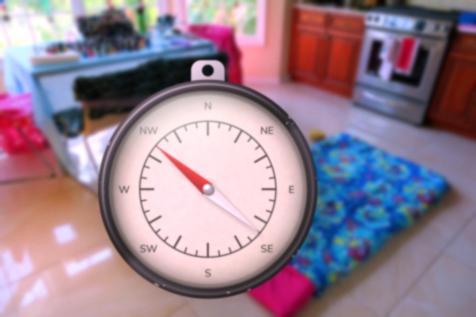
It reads 310,°
